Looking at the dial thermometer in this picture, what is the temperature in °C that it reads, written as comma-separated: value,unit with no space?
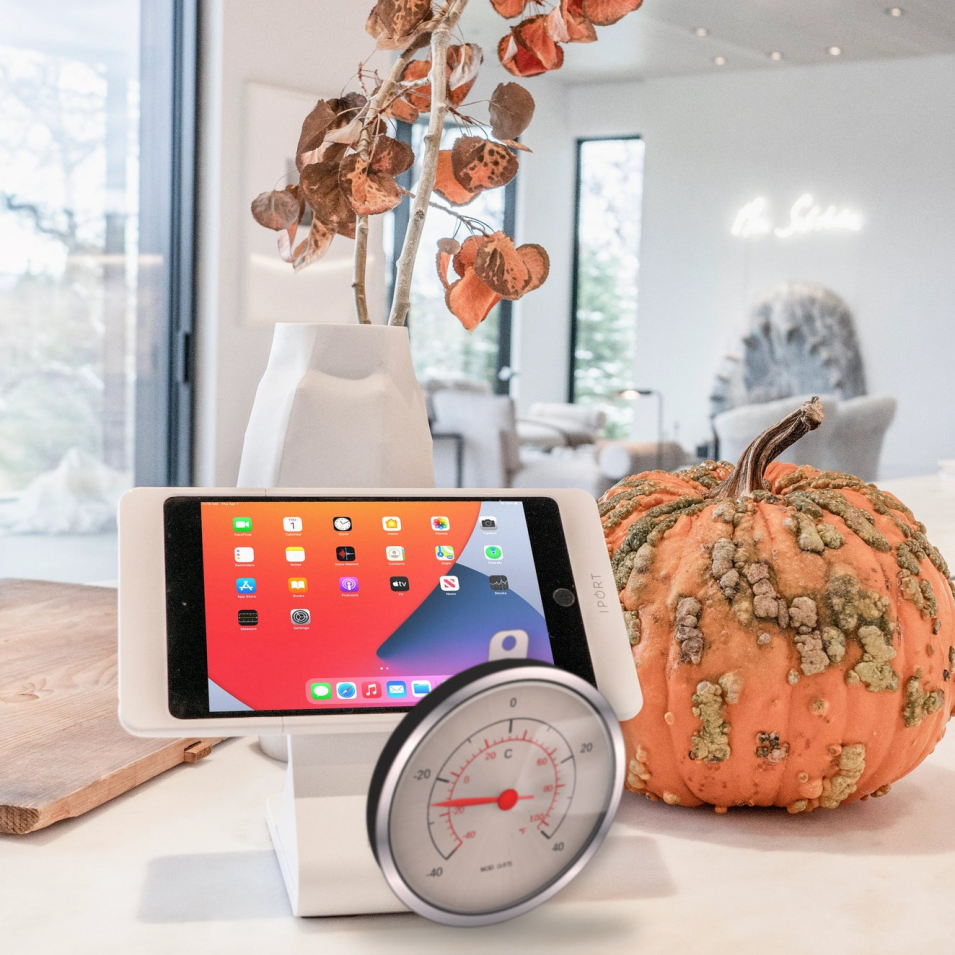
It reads -25,°C
